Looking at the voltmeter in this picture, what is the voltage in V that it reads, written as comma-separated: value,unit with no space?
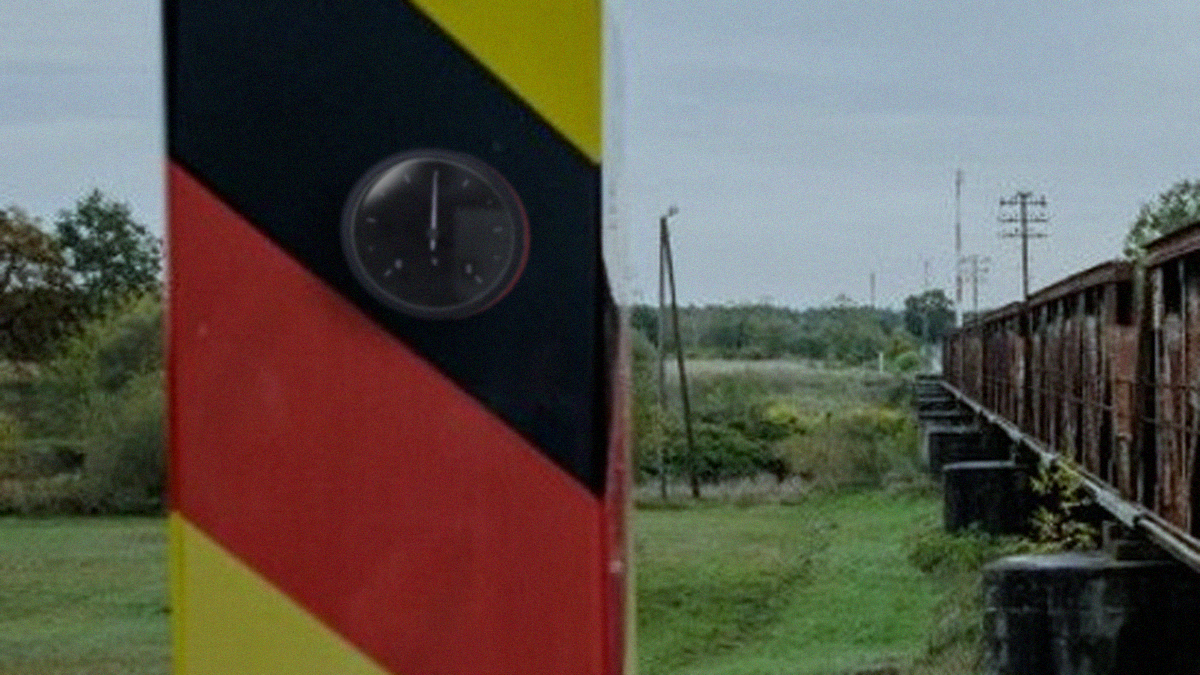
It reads 2.5,V
